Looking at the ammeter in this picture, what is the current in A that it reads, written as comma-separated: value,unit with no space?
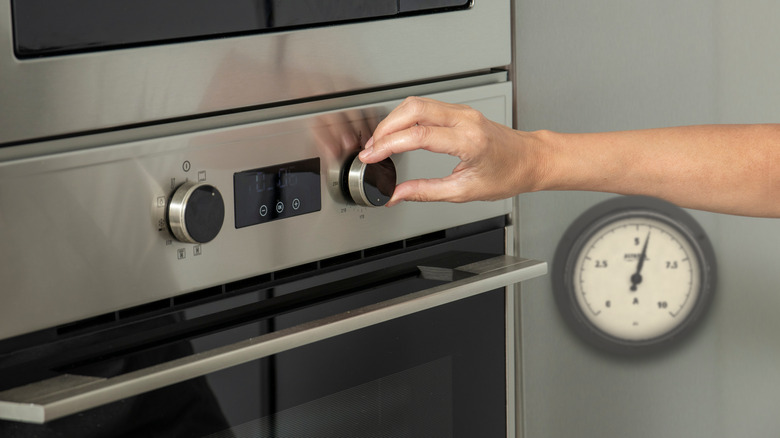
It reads 5.5,A
